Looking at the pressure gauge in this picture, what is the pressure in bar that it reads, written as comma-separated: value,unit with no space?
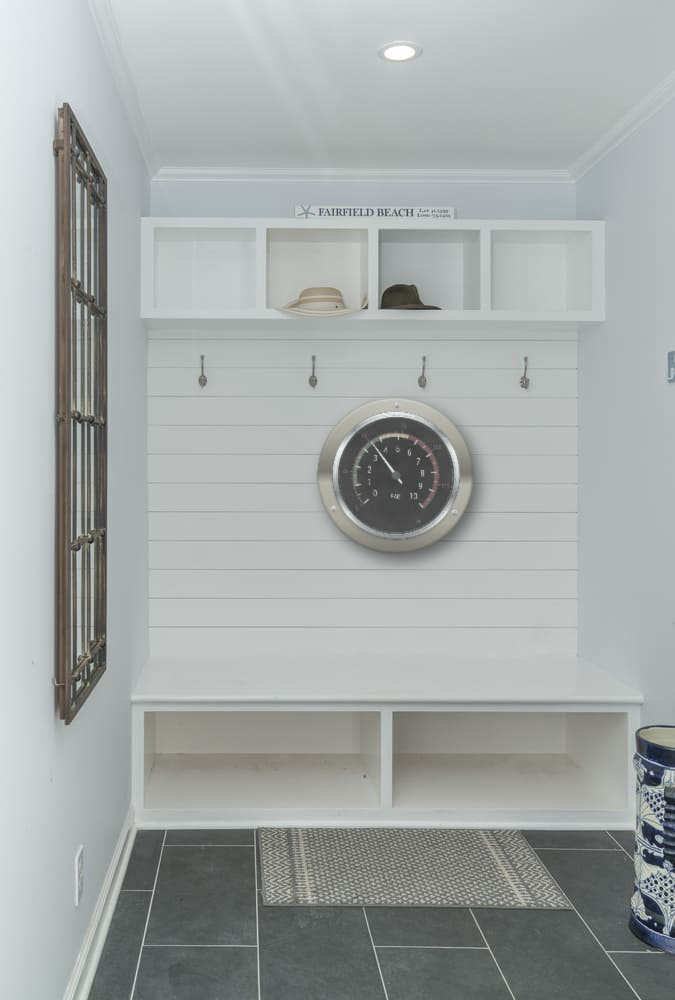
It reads 3.5,bar
